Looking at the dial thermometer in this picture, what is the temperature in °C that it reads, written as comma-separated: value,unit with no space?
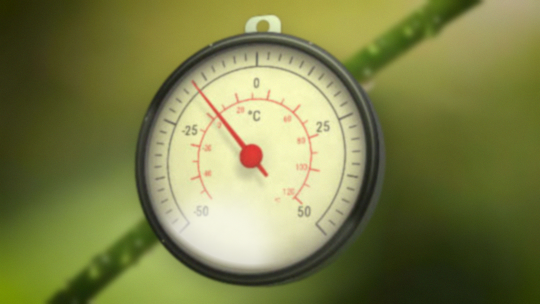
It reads -15,°C
